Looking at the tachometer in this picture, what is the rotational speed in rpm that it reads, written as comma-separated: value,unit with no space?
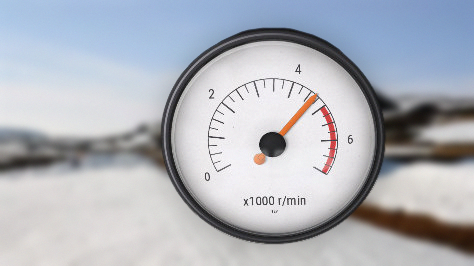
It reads 4625,rpm
